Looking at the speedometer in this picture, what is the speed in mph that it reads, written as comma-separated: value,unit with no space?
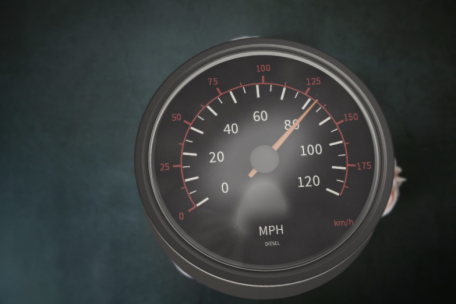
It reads 82.5,mph
